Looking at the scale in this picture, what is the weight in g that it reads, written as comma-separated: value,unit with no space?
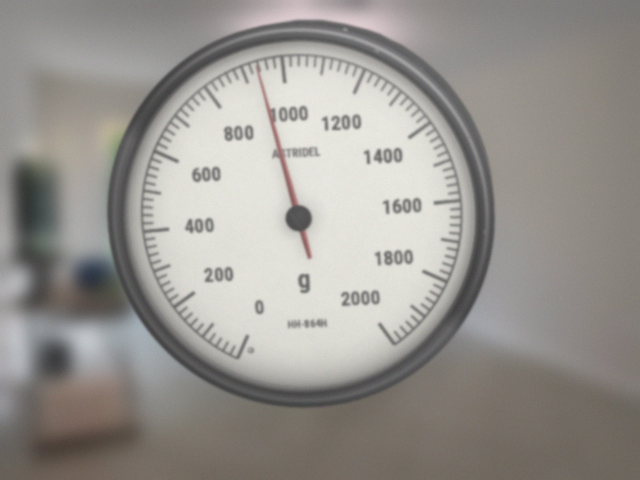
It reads 940,g
